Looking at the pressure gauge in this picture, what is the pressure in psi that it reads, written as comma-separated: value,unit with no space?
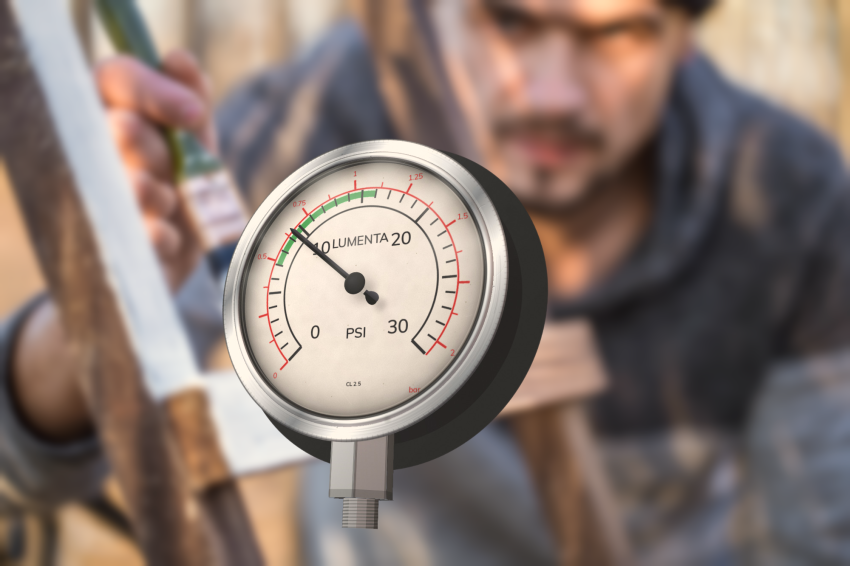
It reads 9.5,psi
